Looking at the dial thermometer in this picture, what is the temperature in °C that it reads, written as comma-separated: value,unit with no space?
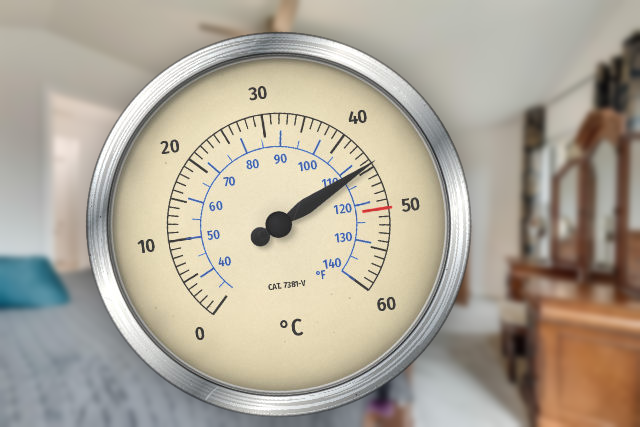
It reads 44.5,°C
